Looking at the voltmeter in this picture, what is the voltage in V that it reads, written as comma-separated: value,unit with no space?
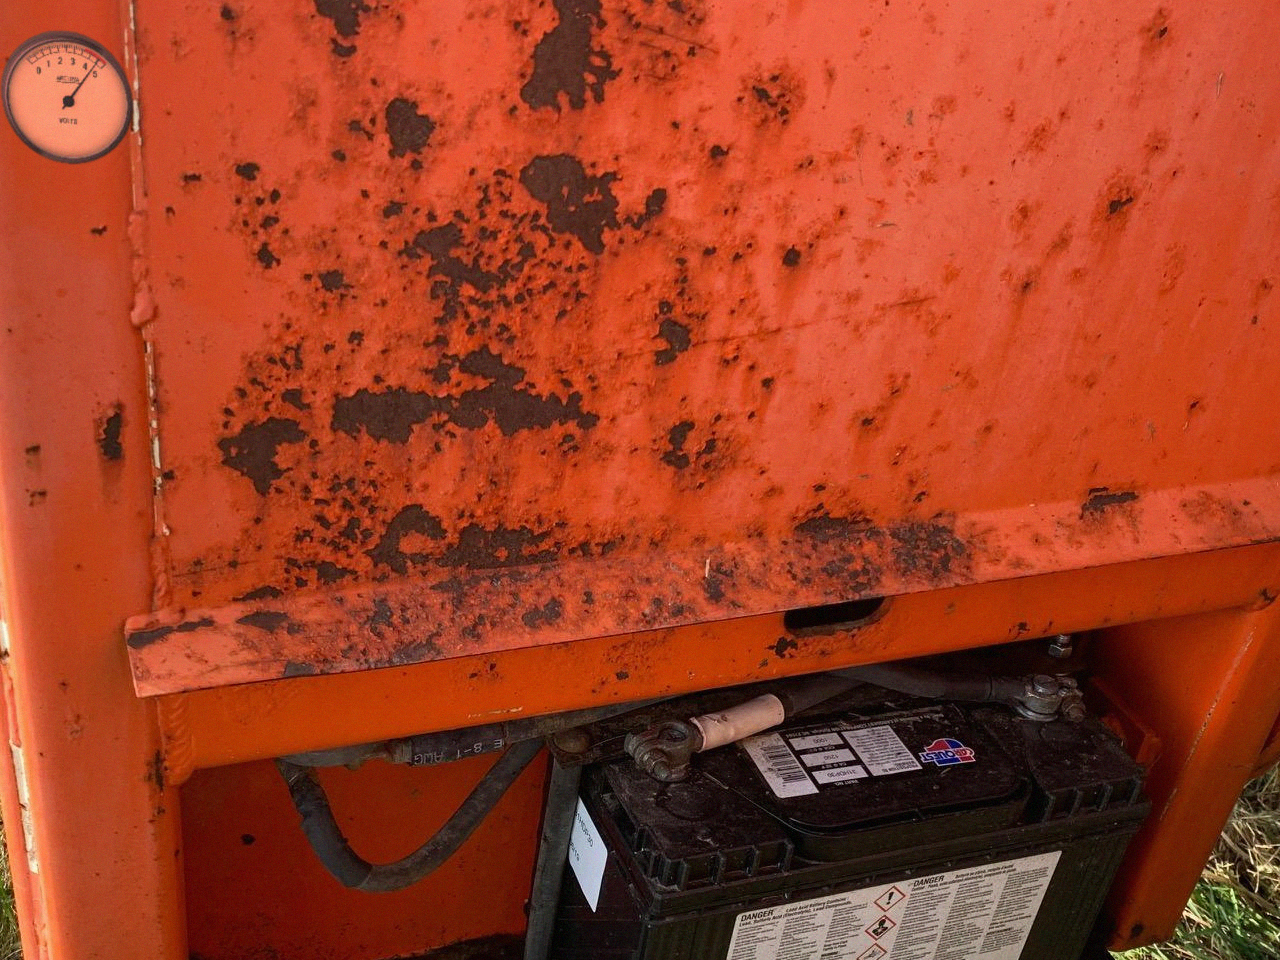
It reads 4.5,V
